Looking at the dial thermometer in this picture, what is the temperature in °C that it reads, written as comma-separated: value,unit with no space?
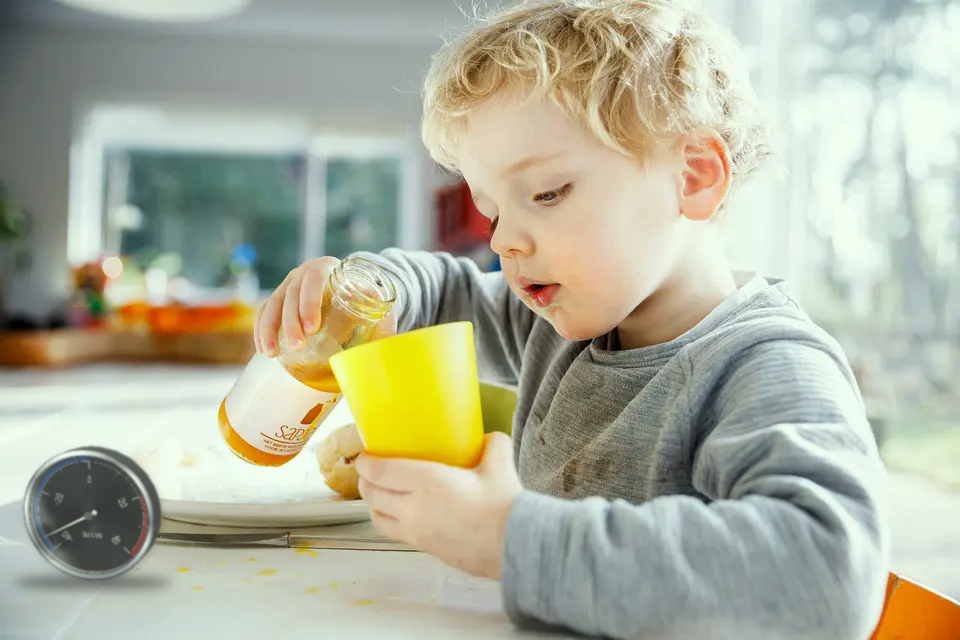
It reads -35,°C
